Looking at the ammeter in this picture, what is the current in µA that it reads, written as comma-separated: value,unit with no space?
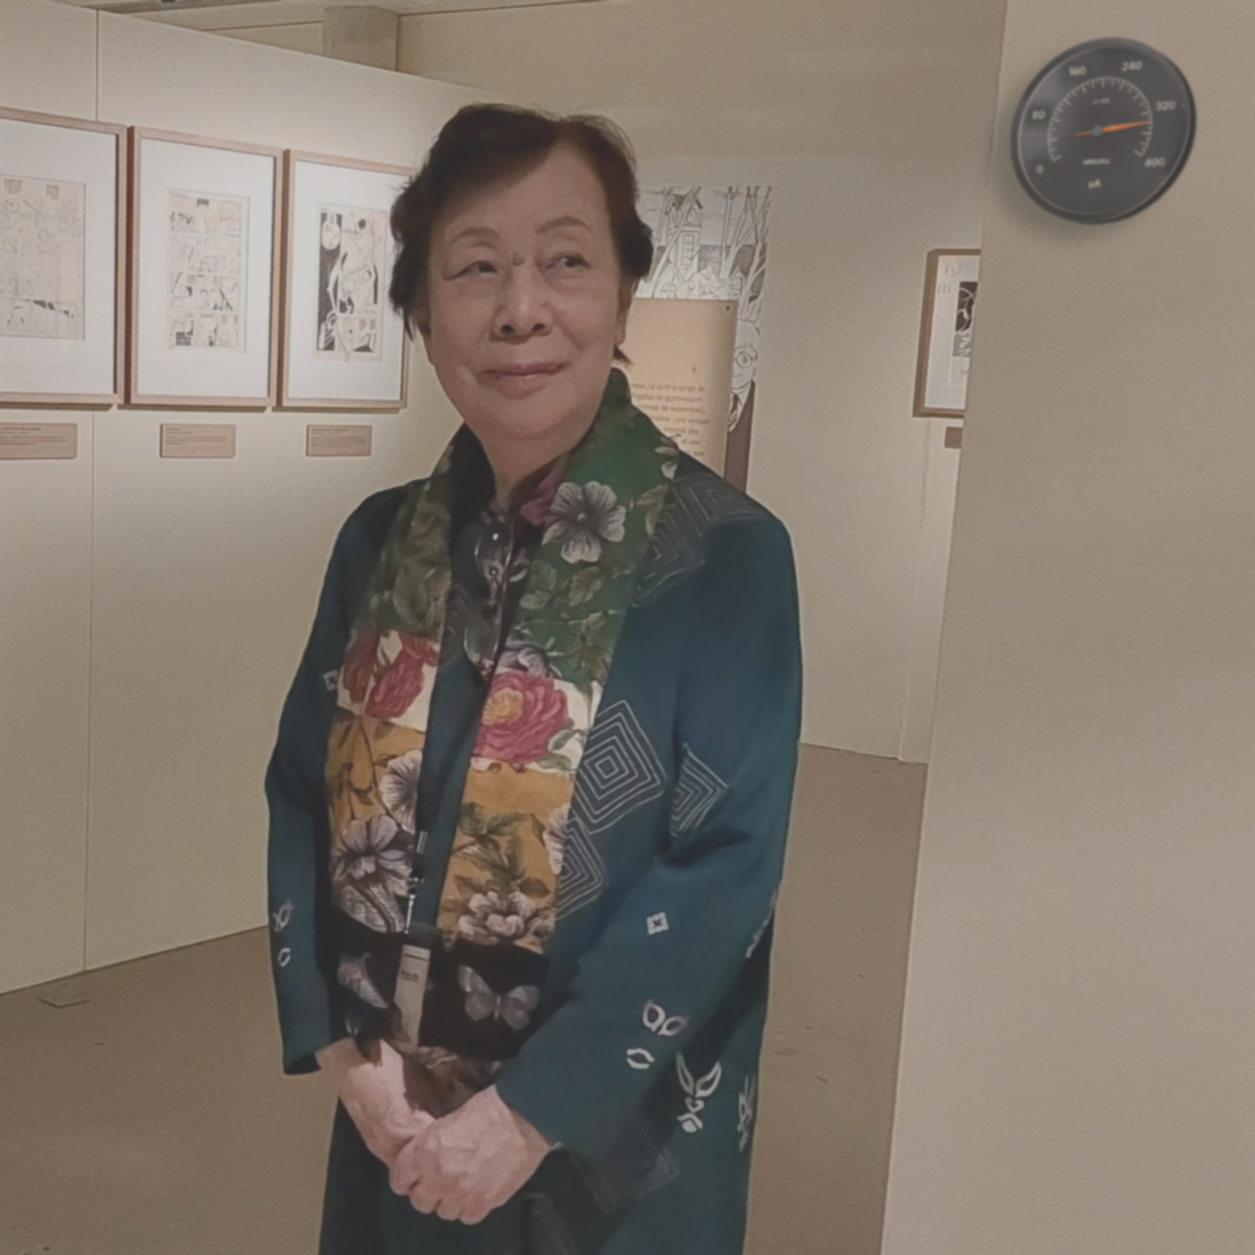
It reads 340,µA
